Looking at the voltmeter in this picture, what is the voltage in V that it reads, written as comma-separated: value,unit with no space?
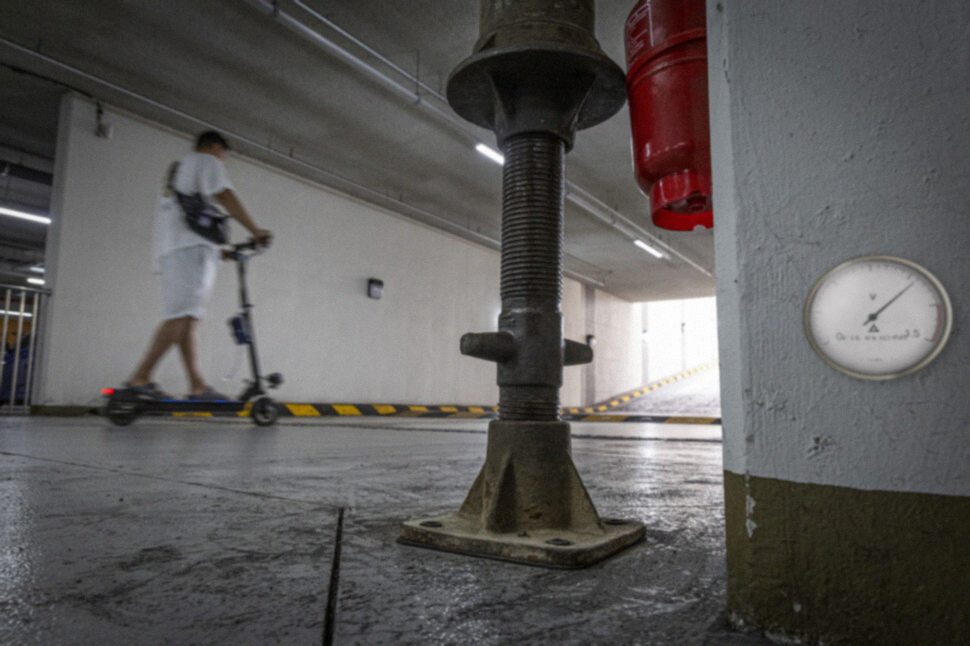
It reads 1.05,V
